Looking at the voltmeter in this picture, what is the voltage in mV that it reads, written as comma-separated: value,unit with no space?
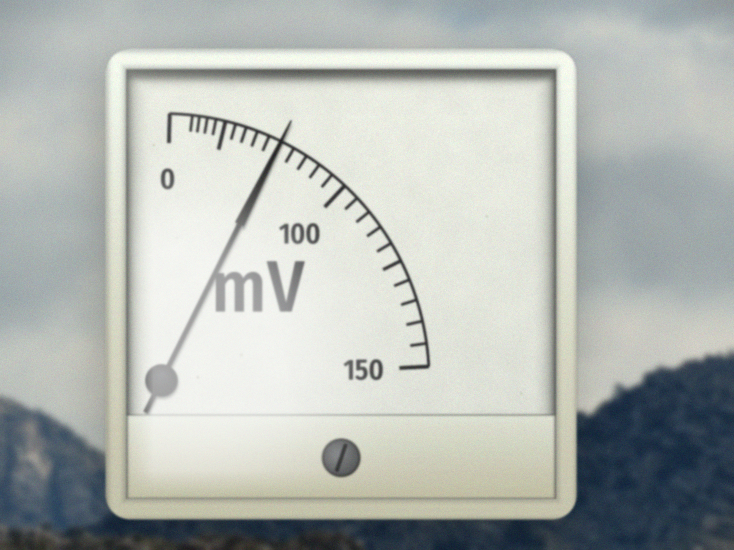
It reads 75,mV
